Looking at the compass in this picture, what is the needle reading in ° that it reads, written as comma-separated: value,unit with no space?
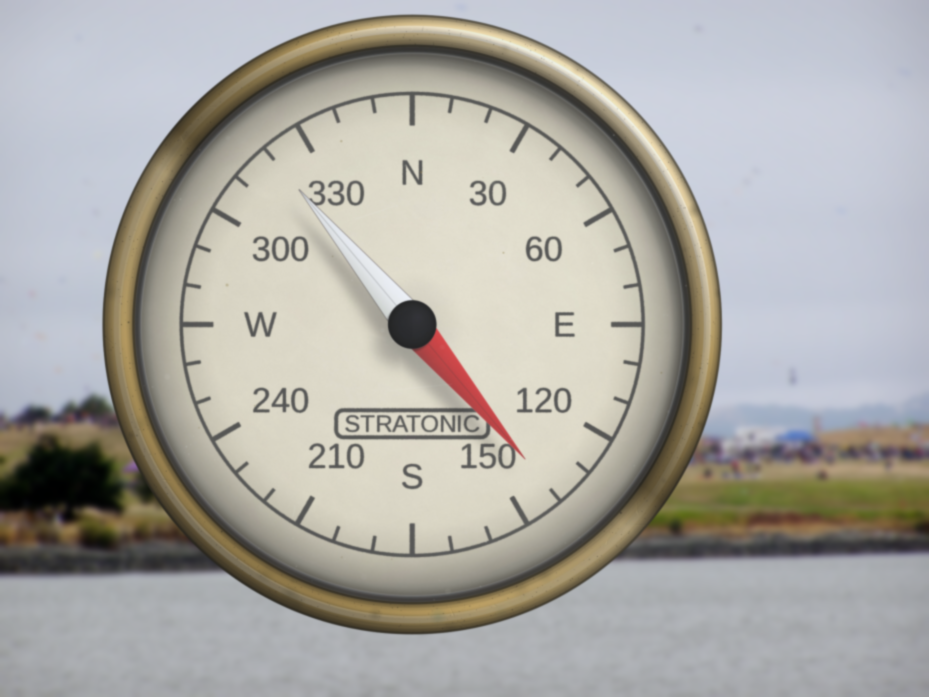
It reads 140,°
